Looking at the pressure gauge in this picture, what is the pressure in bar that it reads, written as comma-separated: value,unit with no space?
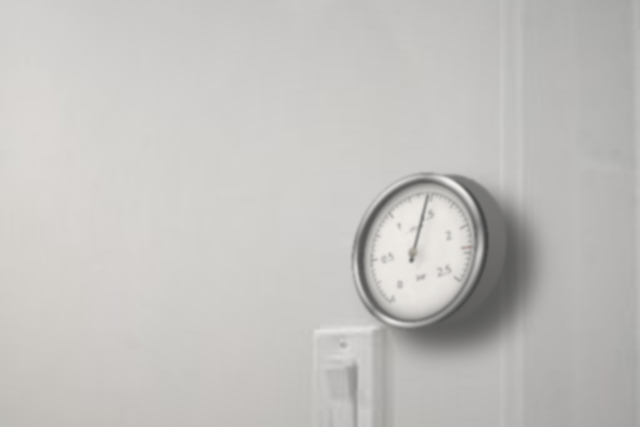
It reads 1.5,bar
